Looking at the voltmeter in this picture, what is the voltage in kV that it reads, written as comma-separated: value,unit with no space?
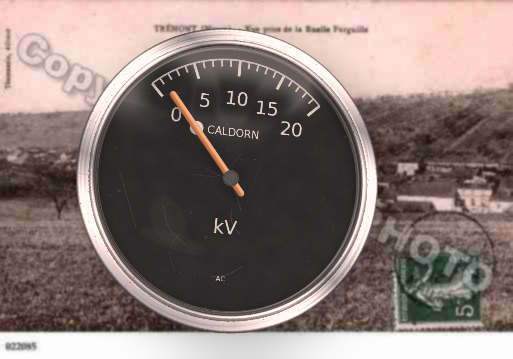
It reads 1,kV
